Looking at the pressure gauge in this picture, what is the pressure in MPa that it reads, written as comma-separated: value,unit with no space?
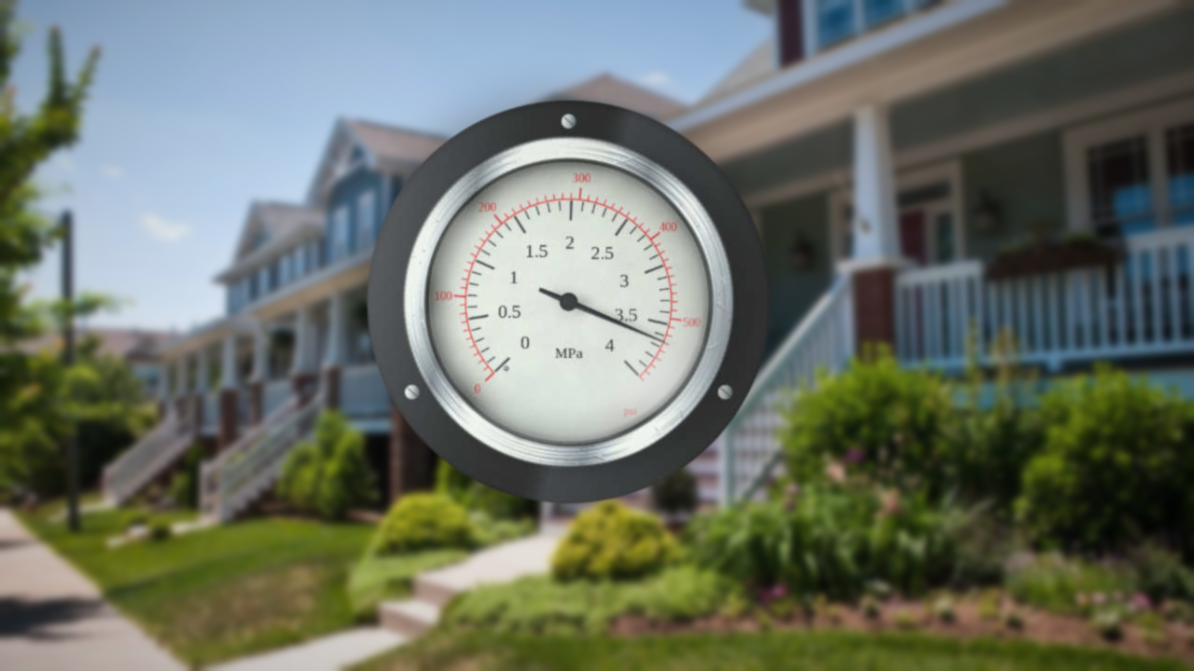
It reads 3.65,MPa
